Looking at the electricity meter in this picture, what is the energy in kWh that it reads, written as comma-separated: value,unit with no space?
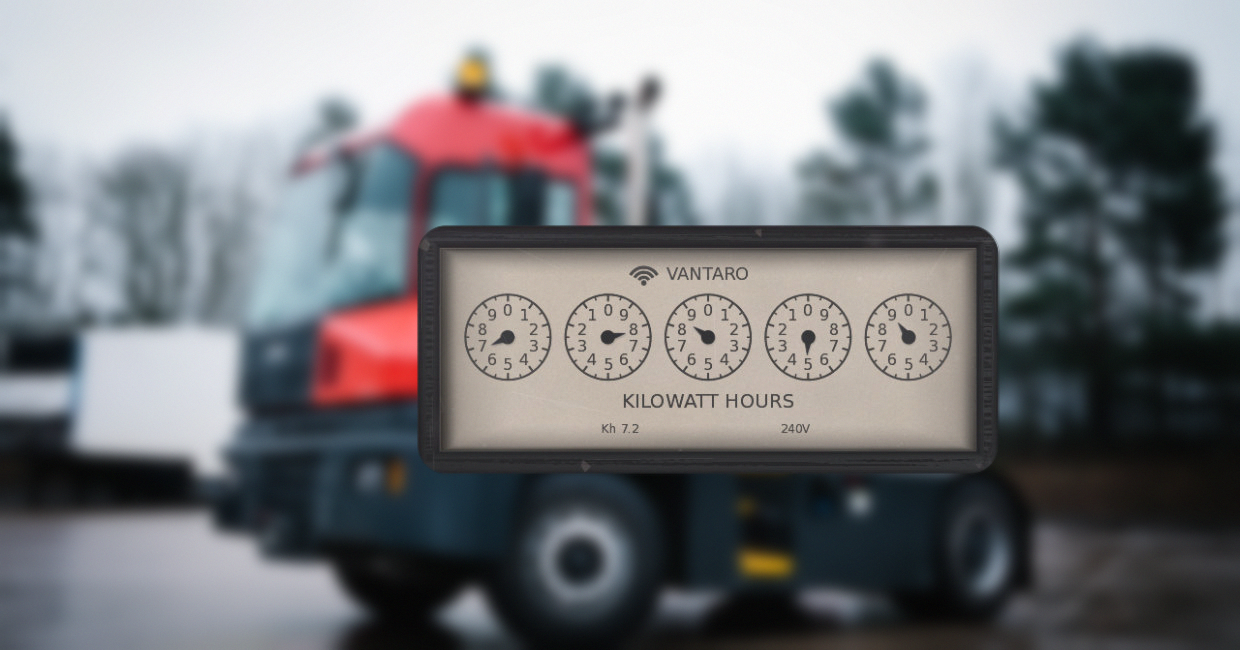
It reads 67849,kWh
